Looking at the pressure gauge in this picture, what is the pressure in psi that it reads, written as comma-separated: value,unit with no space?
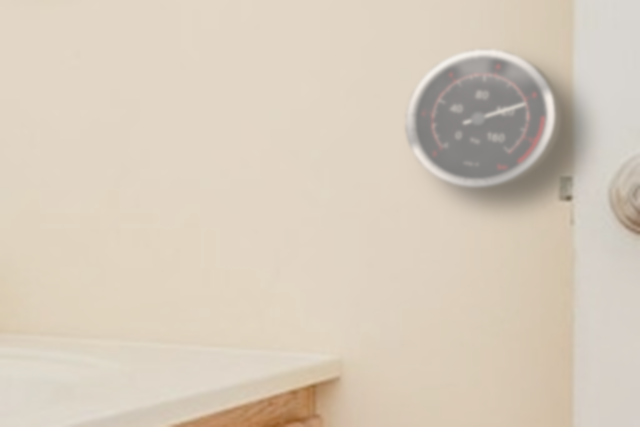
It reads 120,psi
